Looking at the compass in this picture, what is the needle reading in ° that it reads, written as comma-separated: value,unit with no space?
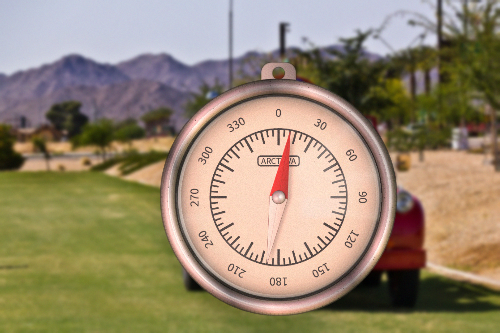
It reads 10,°
